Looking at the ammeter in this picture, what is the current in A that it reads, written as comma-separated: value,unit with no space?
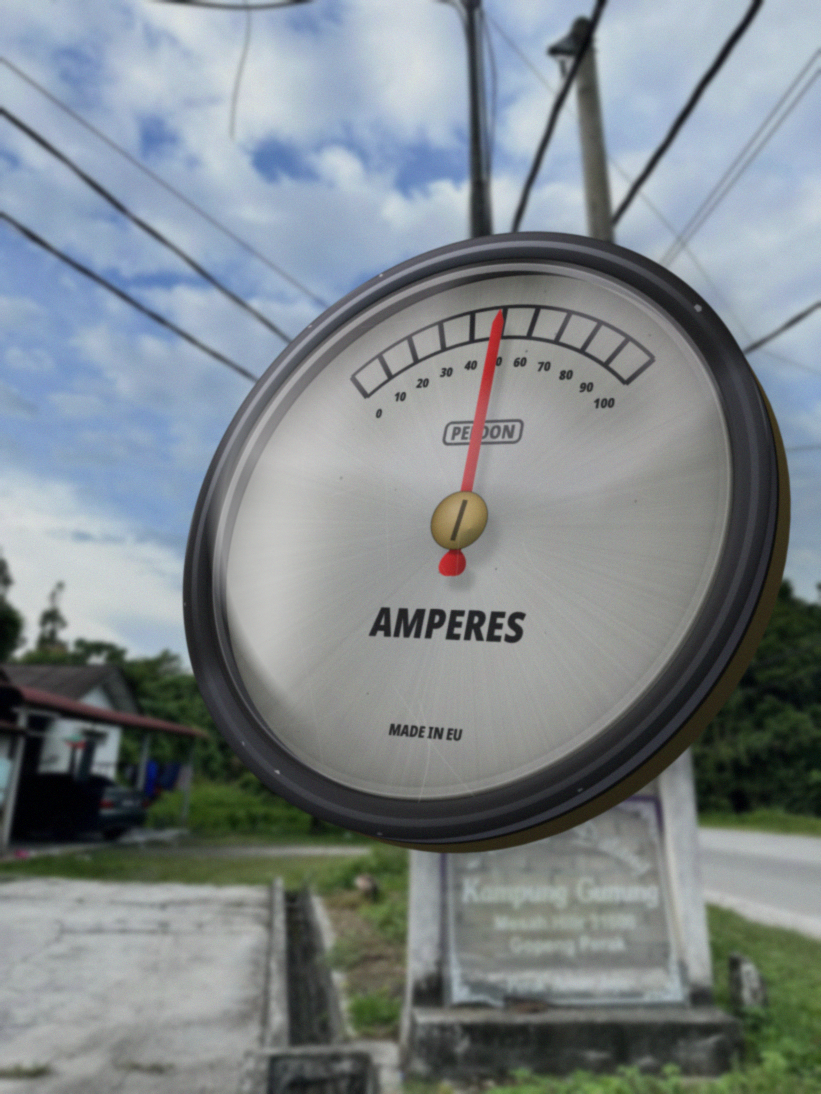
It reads 50,A
